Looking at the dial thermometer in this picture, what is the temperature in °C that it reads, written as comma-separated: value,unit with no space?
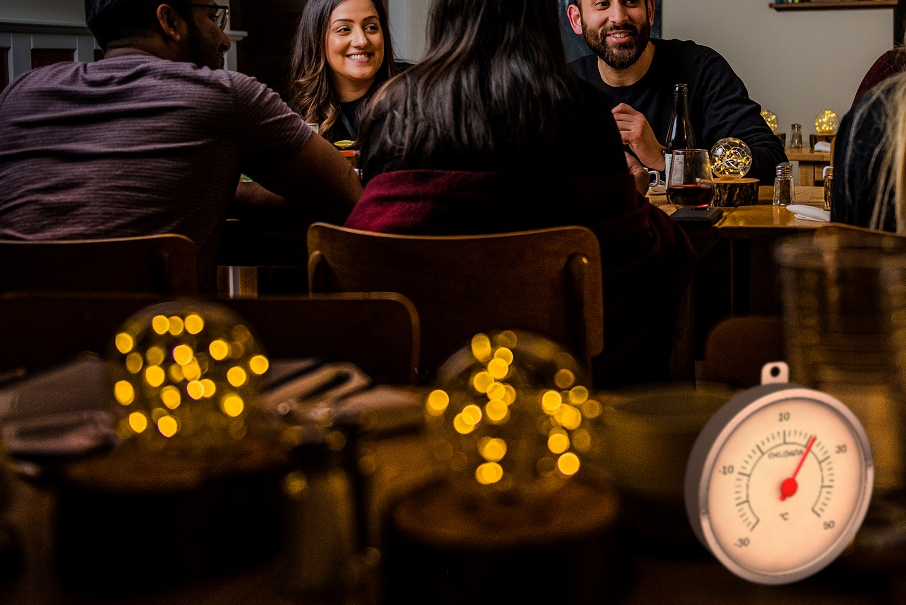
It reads 20,°C
